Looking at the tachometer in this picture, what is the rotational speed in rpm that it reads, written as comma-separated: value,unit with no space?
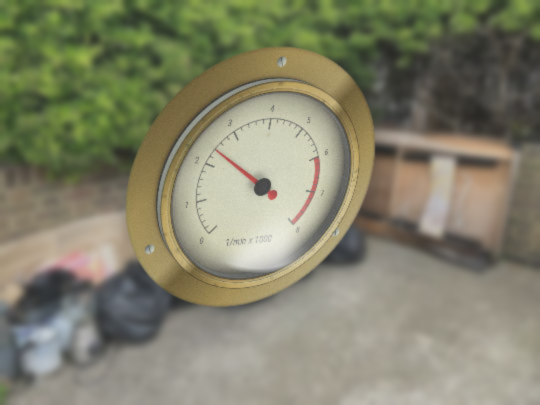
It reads 2400,rpm
